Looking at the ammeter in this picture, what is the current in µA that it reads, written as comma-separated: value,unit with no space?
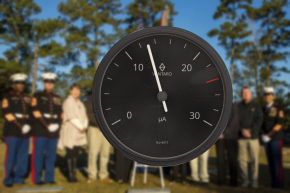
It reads 13,µA
